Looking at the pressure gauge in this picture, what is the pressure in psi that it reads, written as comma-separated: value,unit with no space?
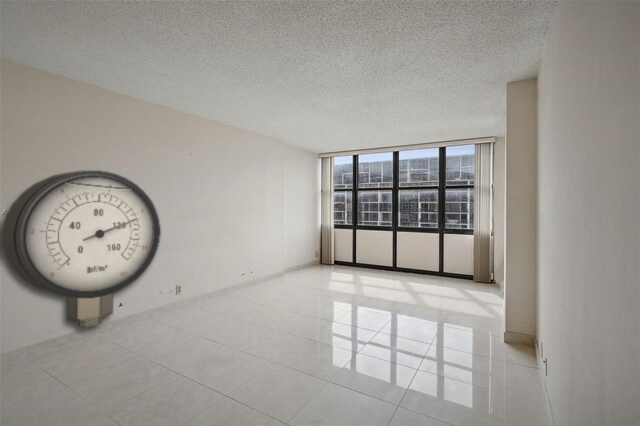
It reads 120,psi
